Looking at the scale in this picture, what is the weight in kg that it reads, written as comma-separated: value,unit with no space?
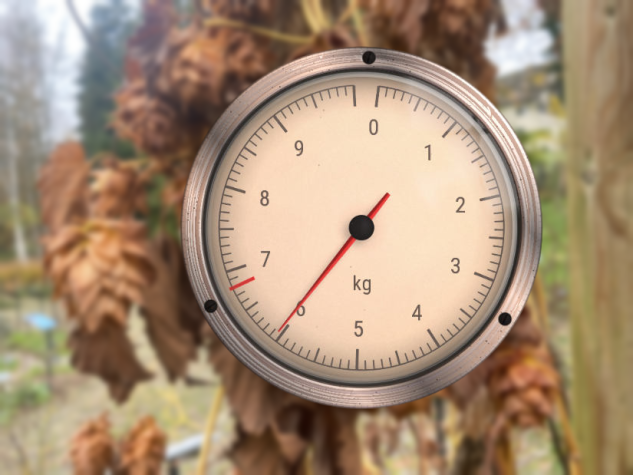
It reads 6.05,kg
